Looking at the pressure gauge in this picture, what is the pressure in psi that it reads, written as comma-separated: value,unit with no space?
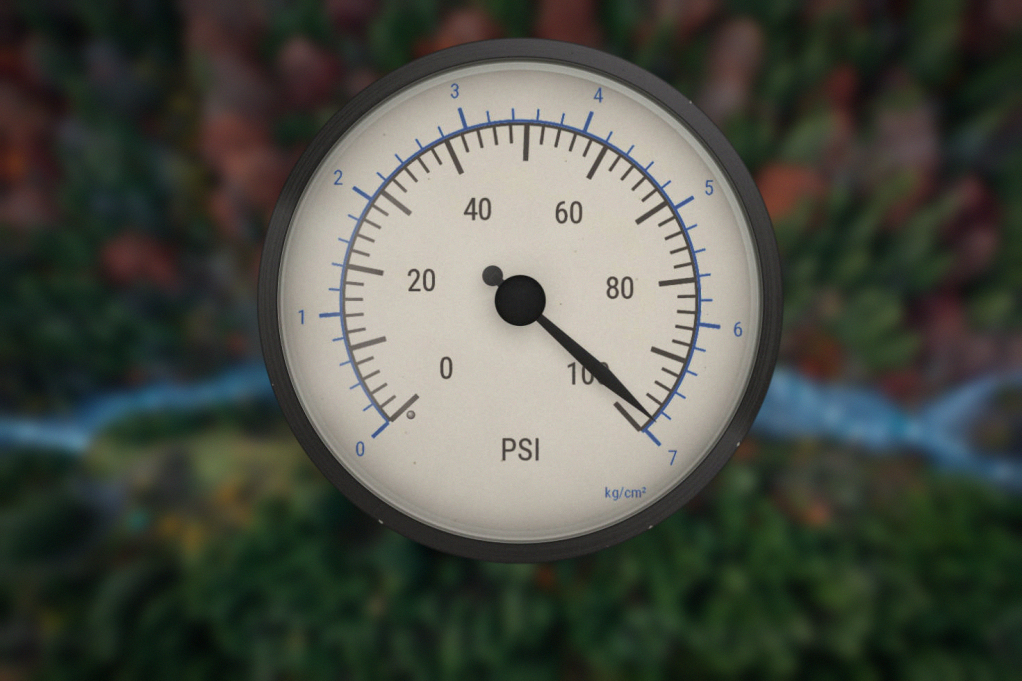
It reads 98,psi
